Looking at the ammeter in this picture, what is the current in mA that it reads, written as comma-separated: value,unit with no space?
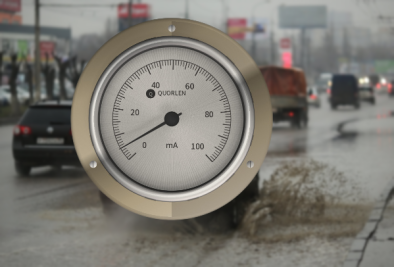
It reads 5,mA
